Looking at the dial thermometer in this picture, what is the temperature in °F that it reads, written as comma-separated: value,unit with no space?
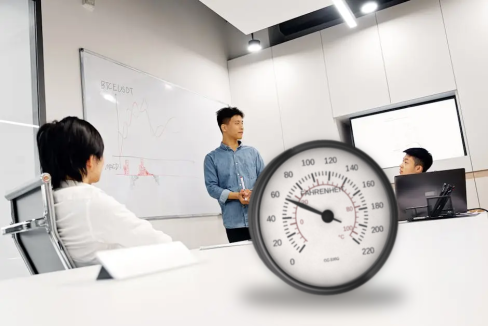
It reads 60,°F
